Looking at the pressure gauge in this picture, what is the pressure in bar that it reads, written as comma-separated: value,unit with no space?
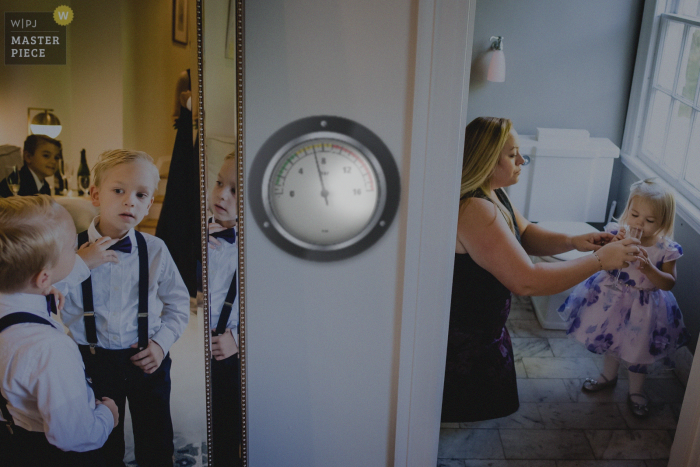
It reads 7,bar
